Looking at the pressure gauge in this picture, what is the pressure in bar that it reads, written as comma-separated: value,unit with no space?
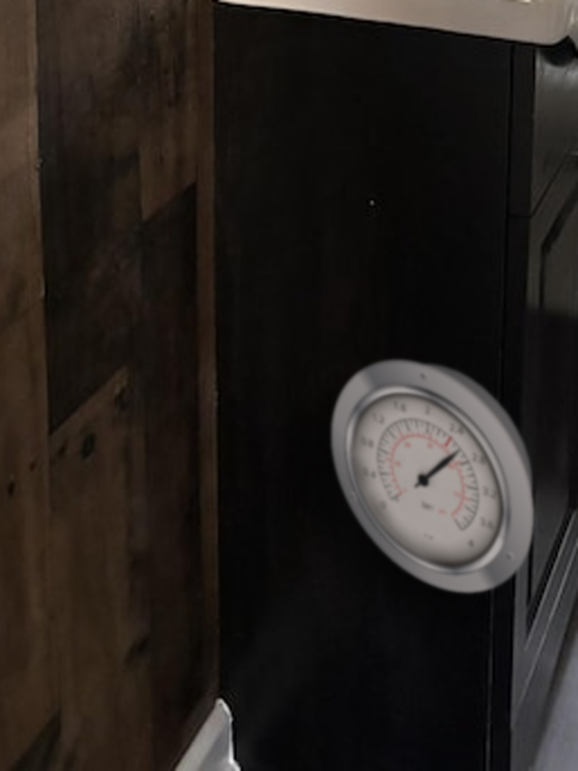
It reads 2.6,bar
